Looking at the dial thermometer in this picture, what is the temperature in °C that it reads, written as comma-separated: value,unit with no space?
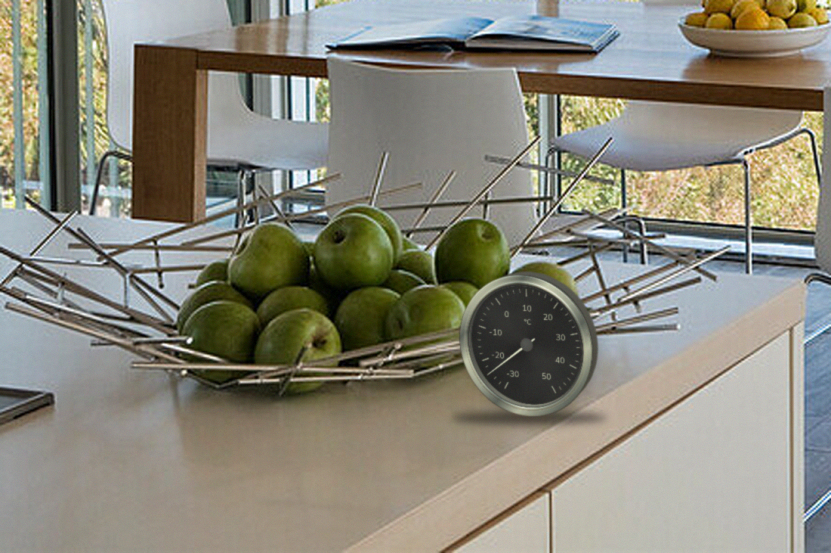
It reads -24,°C
